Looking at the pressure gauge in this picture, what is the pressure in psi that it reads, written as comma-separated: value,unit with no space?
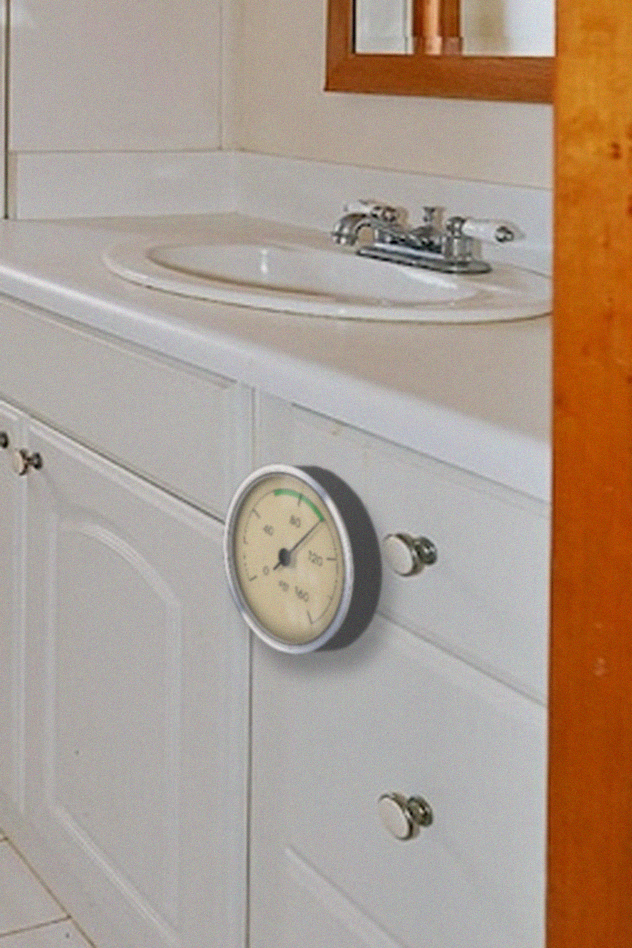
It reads 100,psi
